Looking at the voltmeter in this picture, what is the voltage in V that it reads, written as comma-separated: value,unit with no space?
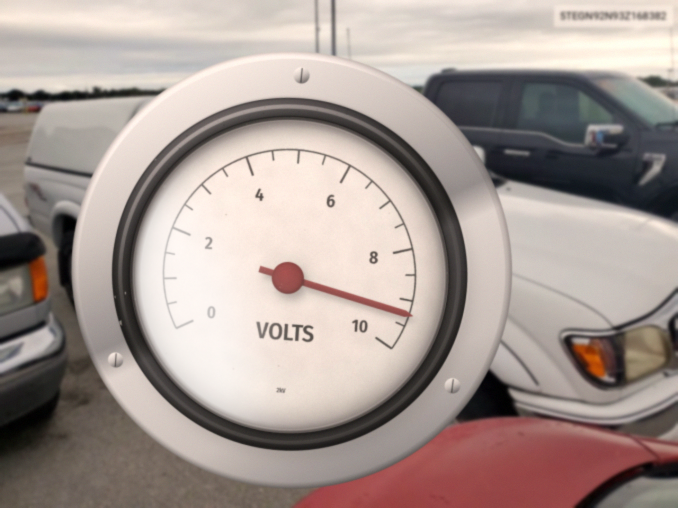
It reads 9.25,V
